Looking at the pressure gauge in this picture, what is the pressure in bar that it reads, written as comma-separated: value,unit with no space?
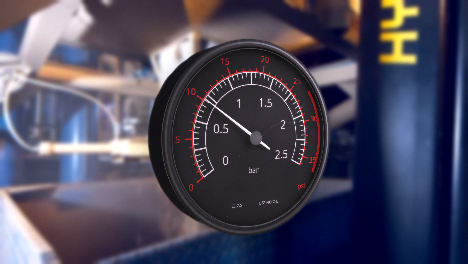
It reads 0.7,bar
